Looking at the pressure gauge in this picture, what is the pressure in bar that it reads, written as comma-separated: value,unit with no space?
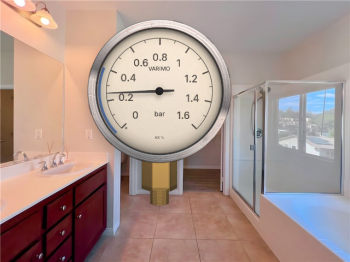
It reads 0.25,bar
